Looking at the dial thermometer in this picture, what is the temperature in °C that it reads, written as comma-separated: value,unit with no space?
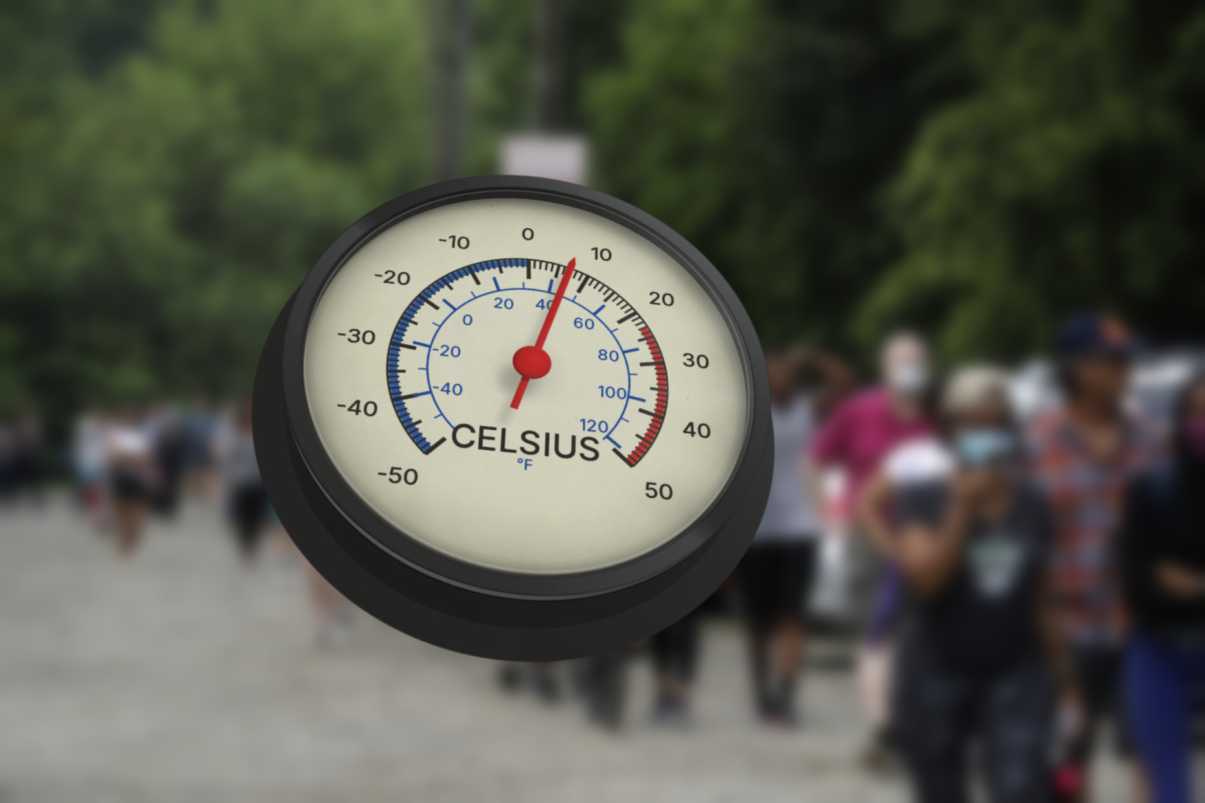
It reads 7,°C
